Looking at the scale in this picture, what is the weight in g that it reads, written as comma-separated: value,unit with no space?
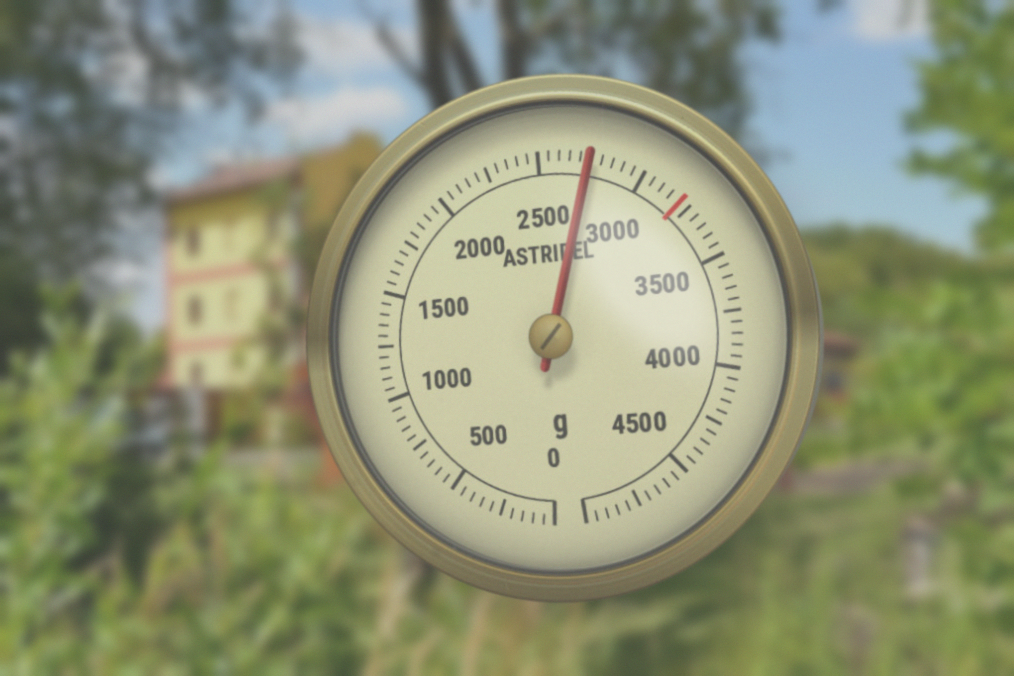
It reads 2750,g
